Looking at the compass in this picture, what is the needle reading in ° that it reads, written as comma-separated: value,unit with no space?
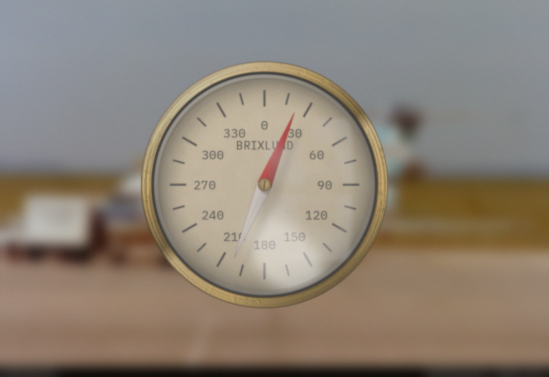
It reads 22.5,°
